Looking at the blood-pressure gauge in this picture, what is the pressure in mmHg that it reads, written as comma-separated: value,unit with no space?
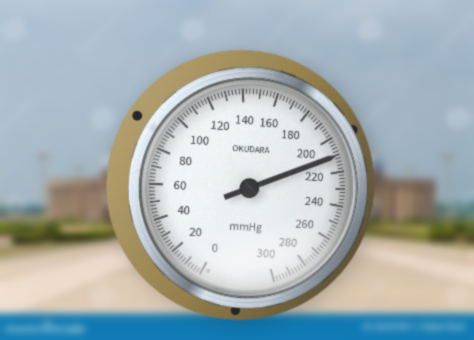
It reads 210,mmHg
